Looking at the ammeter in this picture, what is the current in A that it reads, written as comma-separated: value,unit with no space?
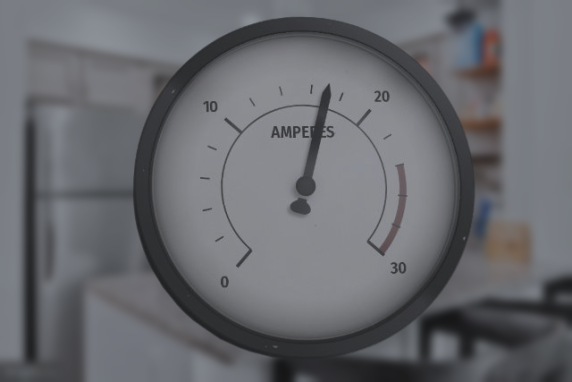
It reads 17,A
